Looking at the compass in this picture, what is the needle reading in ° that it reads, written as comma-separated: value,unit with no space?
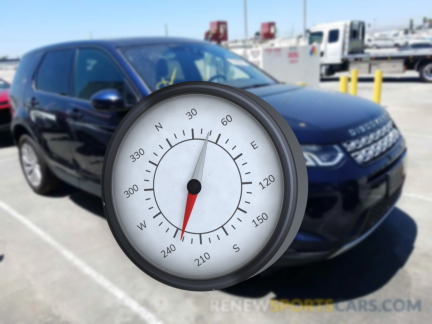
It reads 230,°
